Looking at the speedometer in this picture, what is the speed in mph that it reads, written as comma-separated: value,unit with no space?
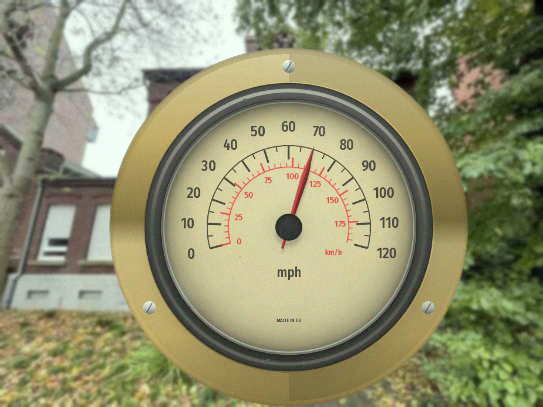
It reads 70,mph
